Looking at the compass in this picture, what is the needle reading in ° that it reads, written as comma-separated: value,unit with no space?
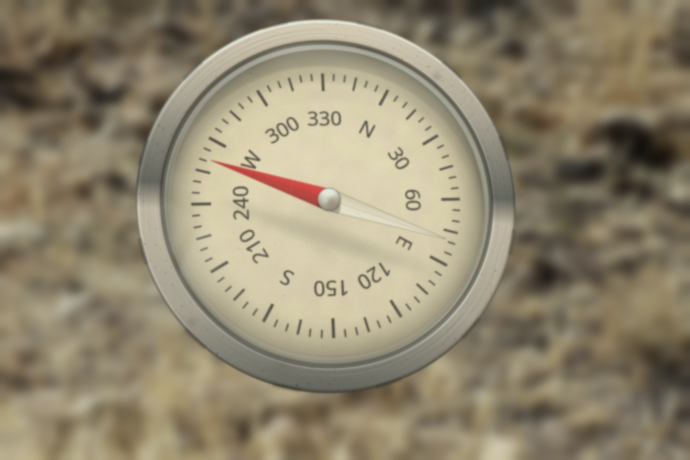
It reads 260,°
